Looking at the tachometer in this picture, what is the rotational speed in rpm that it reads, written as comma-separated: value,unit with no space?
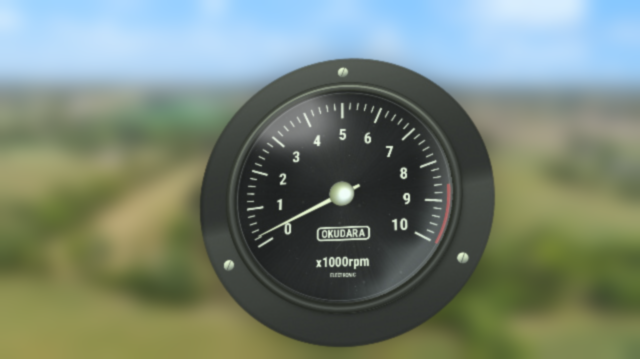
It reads 200,rpm
